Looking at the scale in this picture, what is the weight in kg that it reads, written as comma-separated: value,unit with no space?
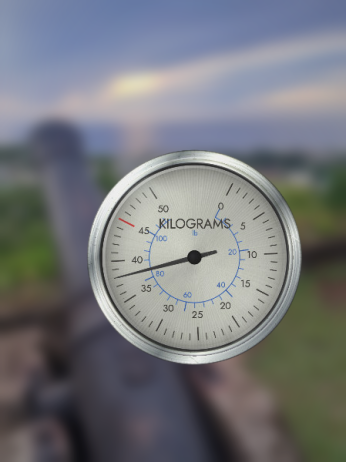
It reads 38,kg
